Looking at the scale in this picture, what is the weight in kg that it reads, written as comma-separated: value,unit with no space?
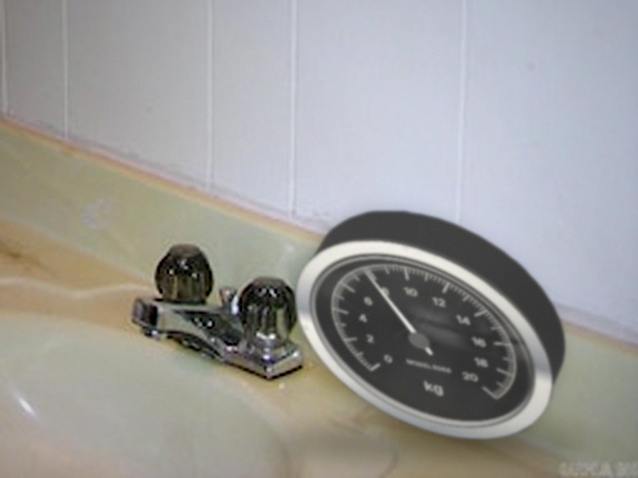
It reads 8,kg
